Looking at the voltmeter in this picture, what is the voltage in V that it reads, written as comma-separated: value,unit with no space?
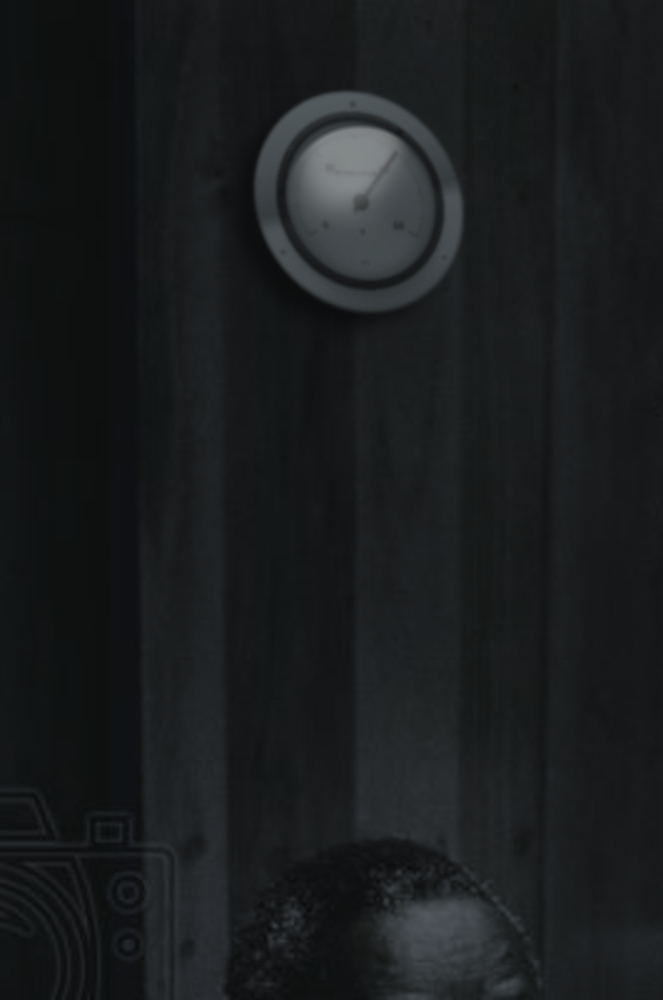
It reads 40,V
